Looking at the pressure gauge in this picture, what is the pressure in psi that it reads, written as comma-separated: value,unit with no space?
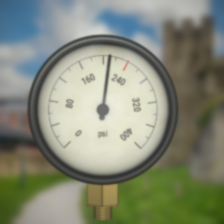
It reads 210,psi
